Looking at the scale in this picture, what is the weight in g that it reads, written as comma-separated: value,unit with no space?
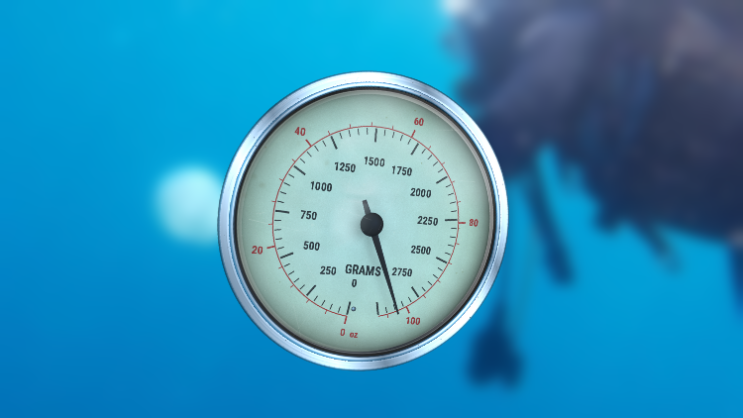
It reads 2900,g
